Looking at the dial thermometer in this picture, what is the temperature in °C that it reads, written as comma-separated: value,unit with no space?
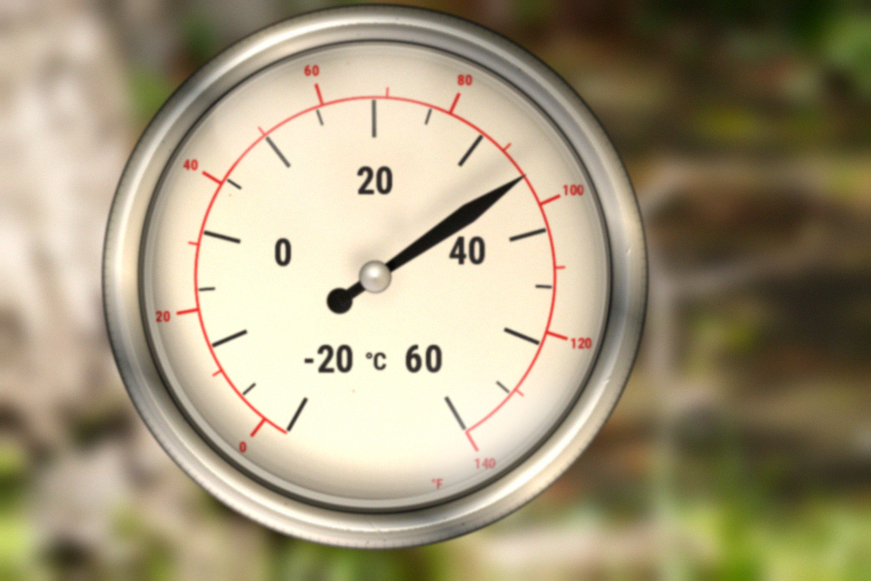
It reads 35,°C
